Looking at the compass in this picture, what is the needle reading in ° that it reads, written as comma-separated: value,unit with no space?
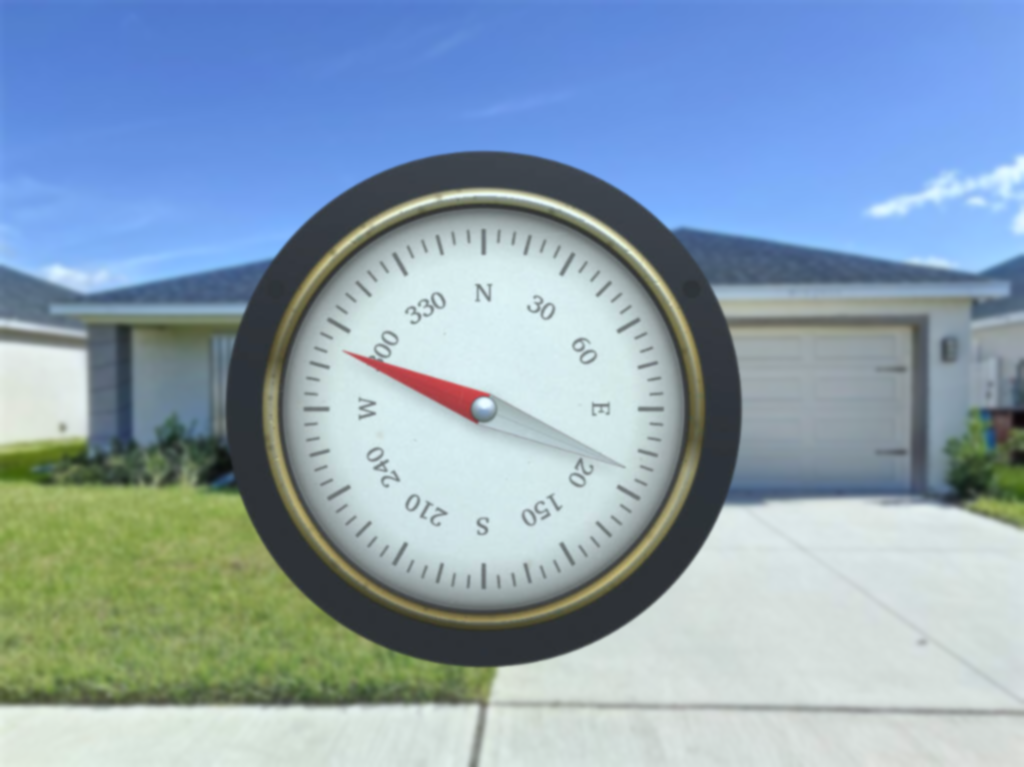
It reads 292.5,°
